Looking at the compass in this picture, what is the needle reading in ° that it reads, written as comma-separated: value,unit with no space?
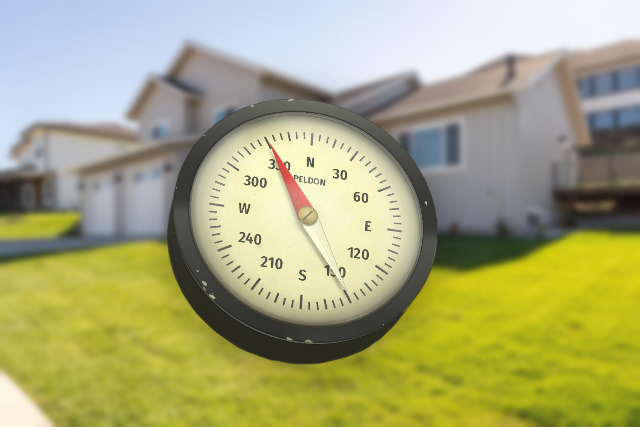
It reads 330,°
